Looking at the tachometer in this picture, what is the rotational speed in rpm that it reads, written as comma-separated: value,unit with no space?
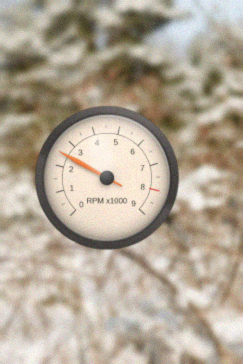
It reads 2500,rpm
